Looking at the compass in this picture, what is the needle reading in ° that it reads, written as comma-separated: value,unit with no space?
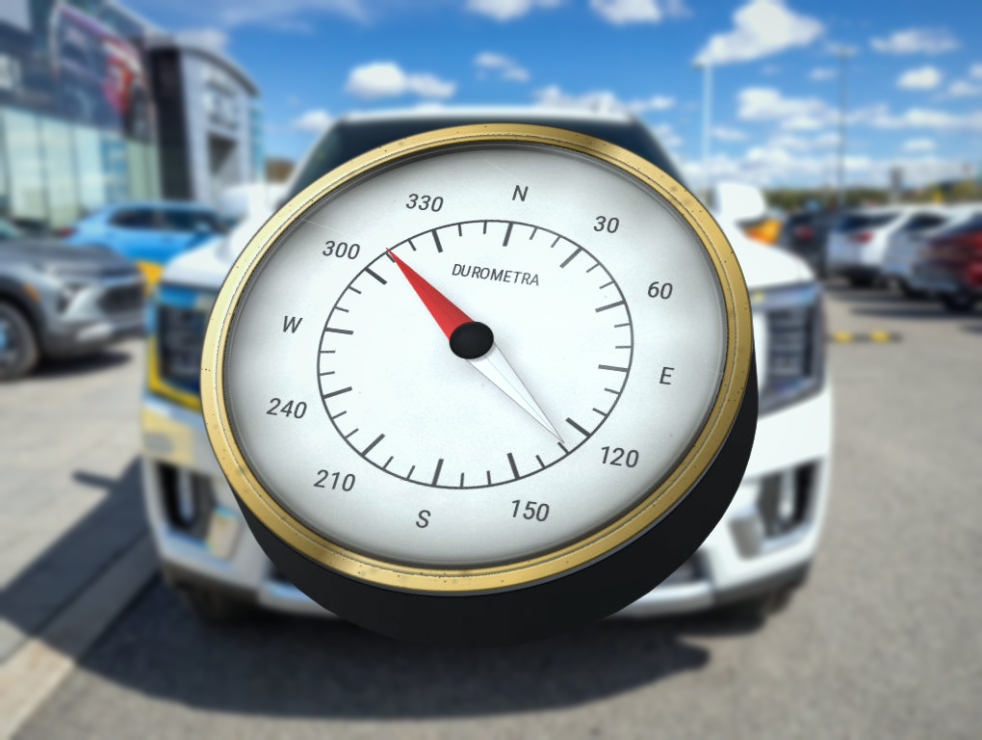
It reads 310,°
